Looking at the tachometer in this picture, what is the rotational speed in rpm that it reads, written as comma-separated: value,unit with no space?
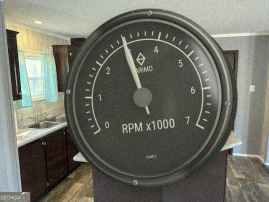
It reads 3000,rpm
